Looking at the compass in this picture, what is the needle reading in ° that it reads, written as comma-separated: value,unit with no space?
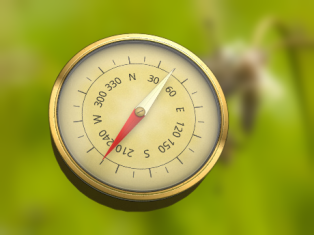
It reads 225,°
